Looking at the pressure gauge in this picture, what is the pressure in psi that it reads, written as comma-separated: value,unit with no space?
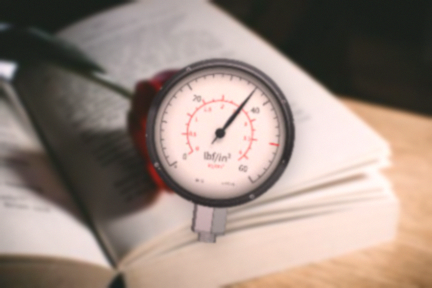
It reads 36,psi
